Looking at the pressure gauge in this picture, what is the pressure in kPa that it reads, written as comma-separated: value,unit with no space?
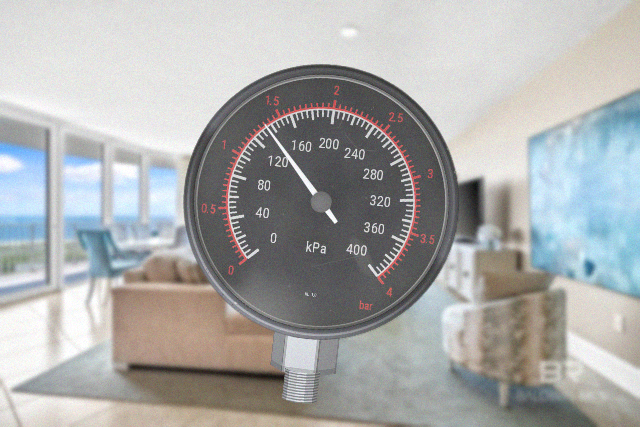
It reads 135,kPa
